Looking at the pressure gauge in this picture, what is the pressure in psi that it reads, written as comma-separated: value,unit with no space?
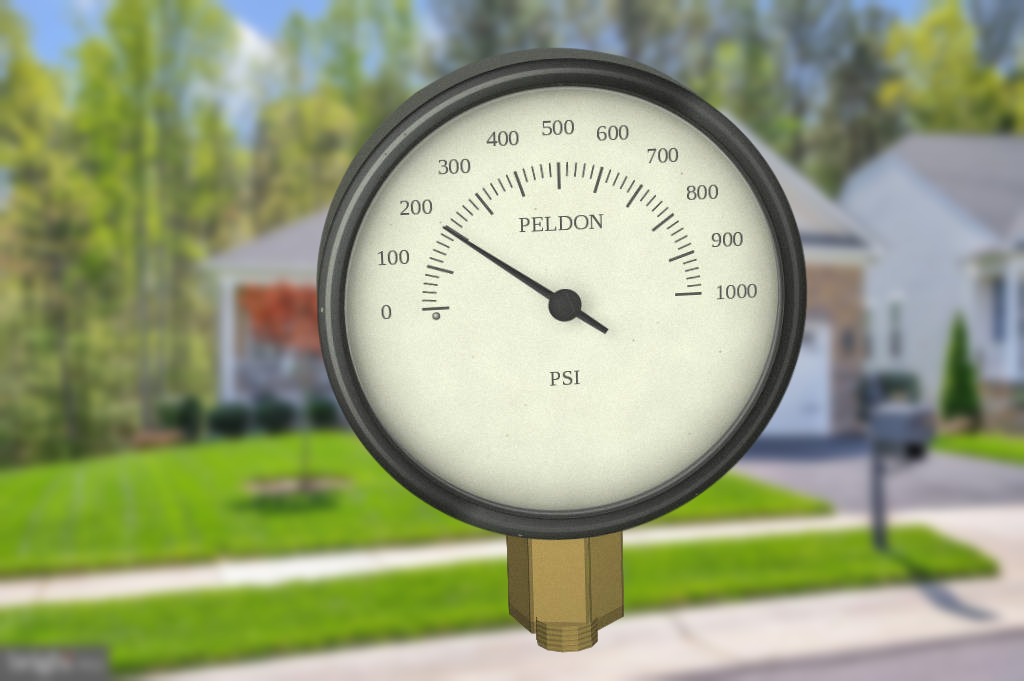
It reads 200,psi
